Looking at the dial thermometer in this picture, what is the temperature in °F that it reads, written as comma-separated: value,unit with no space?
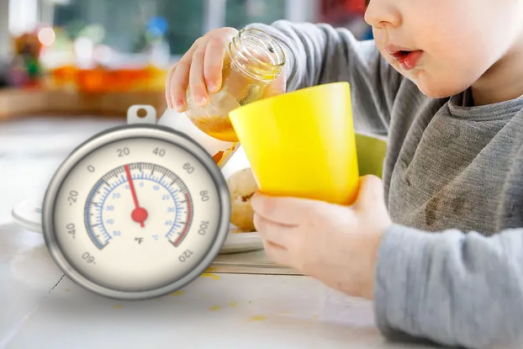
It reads 20,°F
